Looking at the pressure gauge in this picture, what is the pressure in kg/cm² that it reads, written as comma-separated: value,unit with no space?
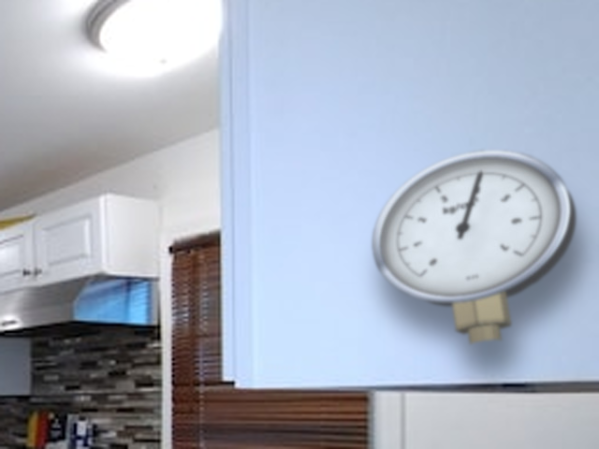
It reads 4,kg/cm²
